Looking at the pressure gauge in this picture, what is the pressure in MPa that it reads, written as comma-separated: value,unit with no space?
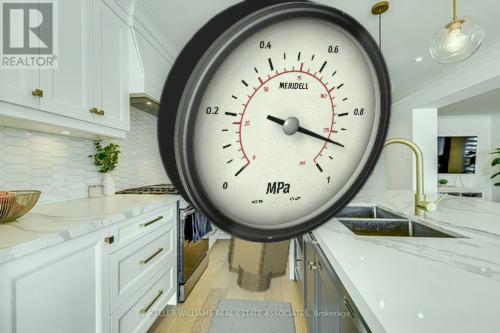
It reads 0.9,MPa
